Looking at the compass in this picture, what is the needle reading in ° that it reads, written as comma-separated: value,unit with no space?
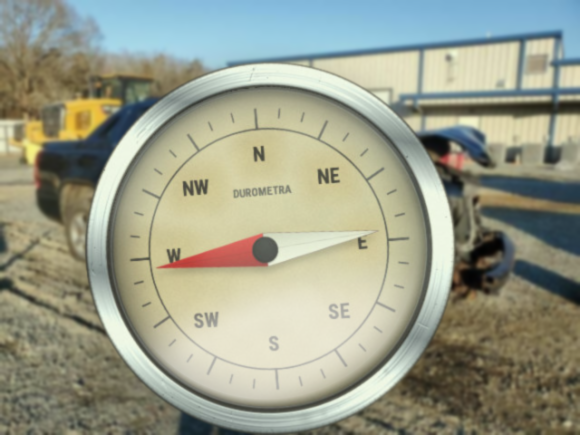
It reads 265,°
